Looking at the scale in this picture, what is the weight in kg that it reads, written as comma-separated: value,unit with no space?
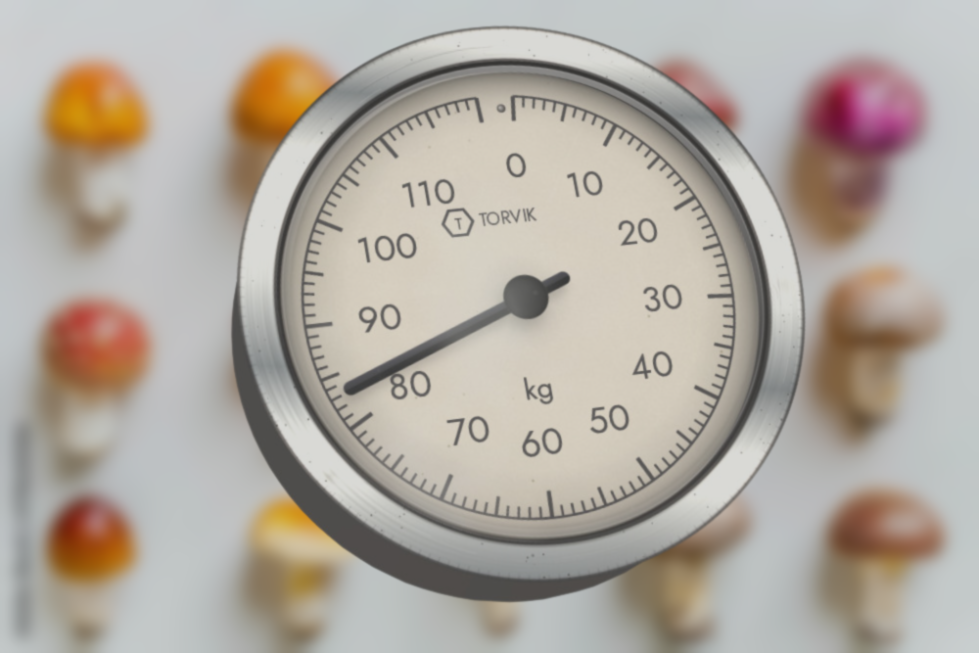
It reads 83,kg
